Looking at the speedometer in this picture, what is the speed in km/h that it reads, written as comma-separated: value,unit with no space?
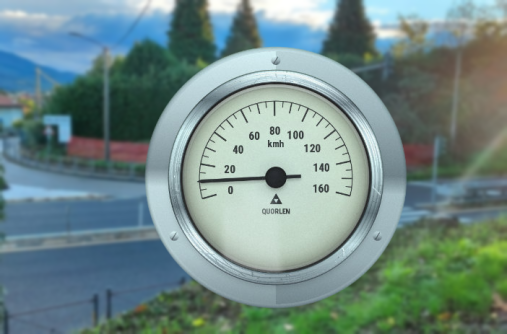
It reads 10,km/h
